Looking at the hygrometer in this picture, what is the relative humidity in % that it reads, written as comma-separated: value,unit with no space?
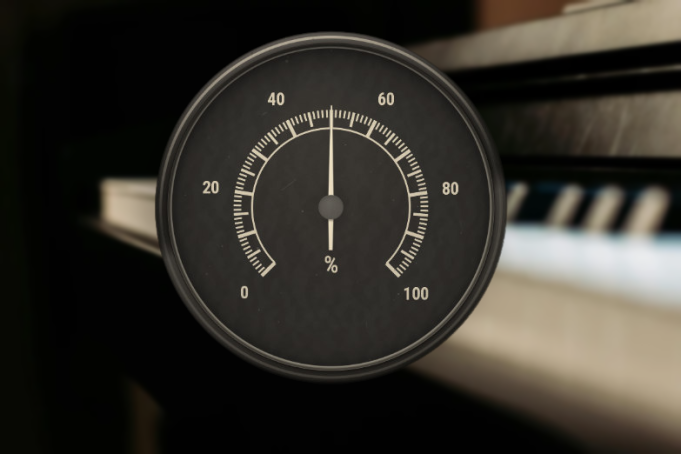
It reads 50,%
